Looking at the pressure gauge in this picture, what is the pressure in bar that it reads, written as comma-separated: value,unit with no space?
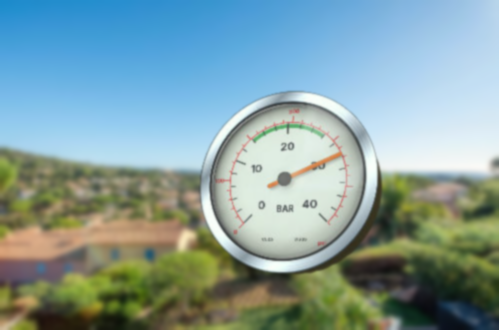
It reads 30,bar
